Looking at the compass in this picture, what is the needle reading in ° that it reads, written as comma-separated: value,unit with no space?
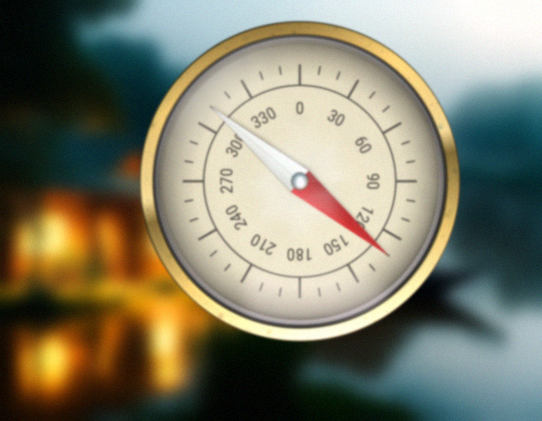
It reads 130,°
